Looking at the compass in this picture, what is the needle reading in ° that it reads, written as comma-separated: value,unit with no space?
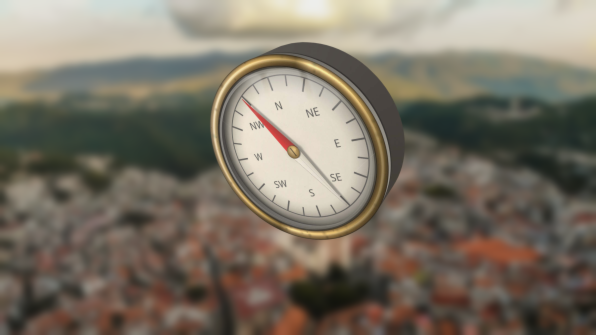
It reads 330,°
